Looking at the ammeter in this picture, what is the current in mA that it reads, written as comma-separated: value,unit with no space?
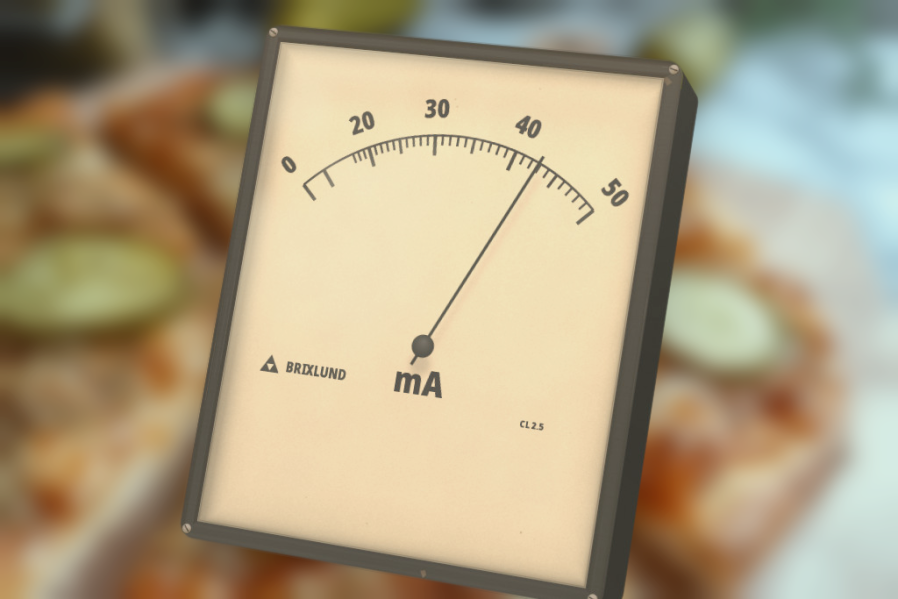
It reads 43,mA
